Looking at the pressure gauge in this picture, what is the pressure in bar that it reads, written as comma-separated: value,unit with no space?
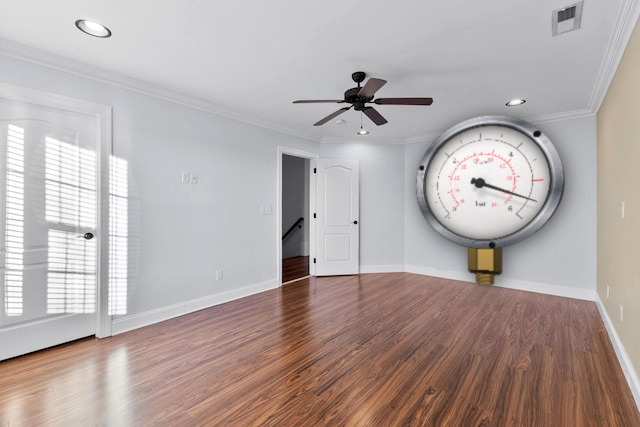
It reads 5.5,bar
